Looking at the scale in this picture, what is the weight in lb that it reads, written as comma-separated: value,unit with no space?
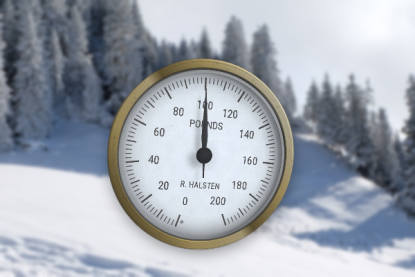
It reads 100,lb
